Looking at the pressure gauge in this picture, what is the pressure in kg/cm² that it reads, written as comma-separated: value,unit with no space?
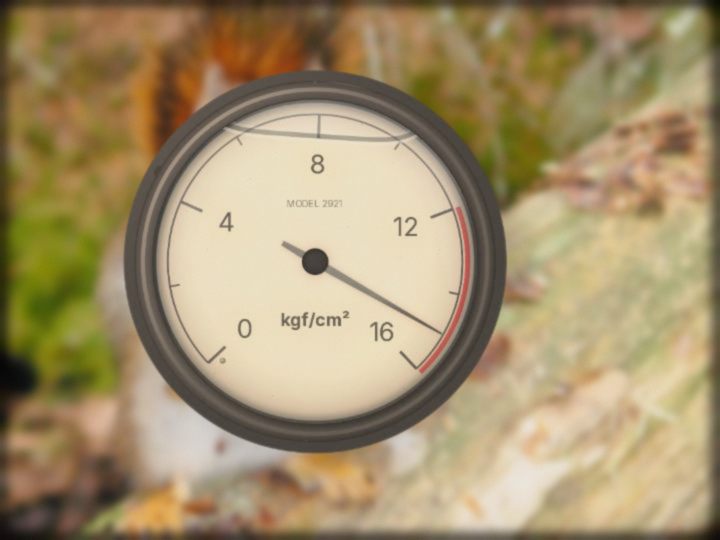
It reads 15,kg/cm²
